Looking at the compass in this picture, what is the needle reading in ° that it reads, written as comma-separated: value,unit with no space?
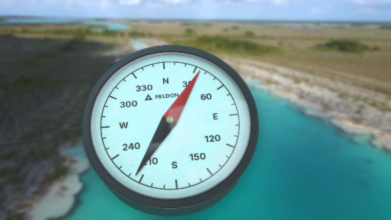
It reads 35,°
